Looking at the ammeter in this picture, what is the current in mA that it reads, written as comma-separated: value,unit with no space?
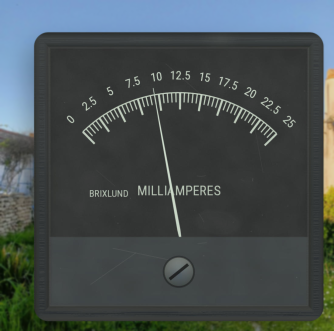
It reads 9.5,mA
